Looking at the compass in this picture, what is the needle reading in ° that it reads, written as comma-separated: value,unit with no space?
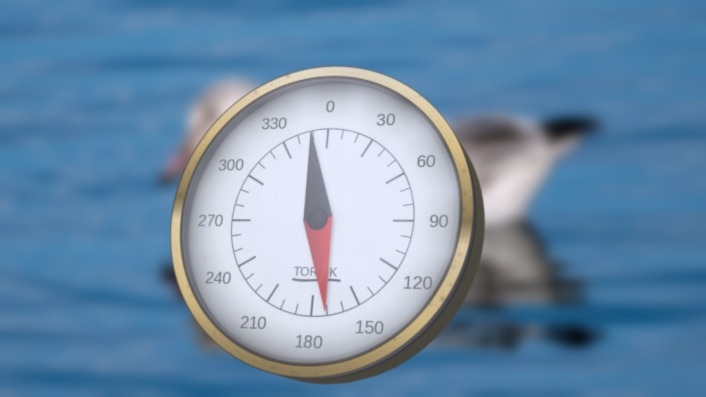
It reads 170,°
